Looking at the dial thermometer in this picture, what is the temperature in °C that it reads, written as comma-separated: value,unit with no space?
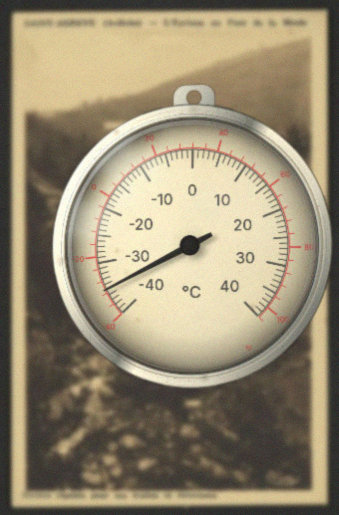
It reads -35,°C
